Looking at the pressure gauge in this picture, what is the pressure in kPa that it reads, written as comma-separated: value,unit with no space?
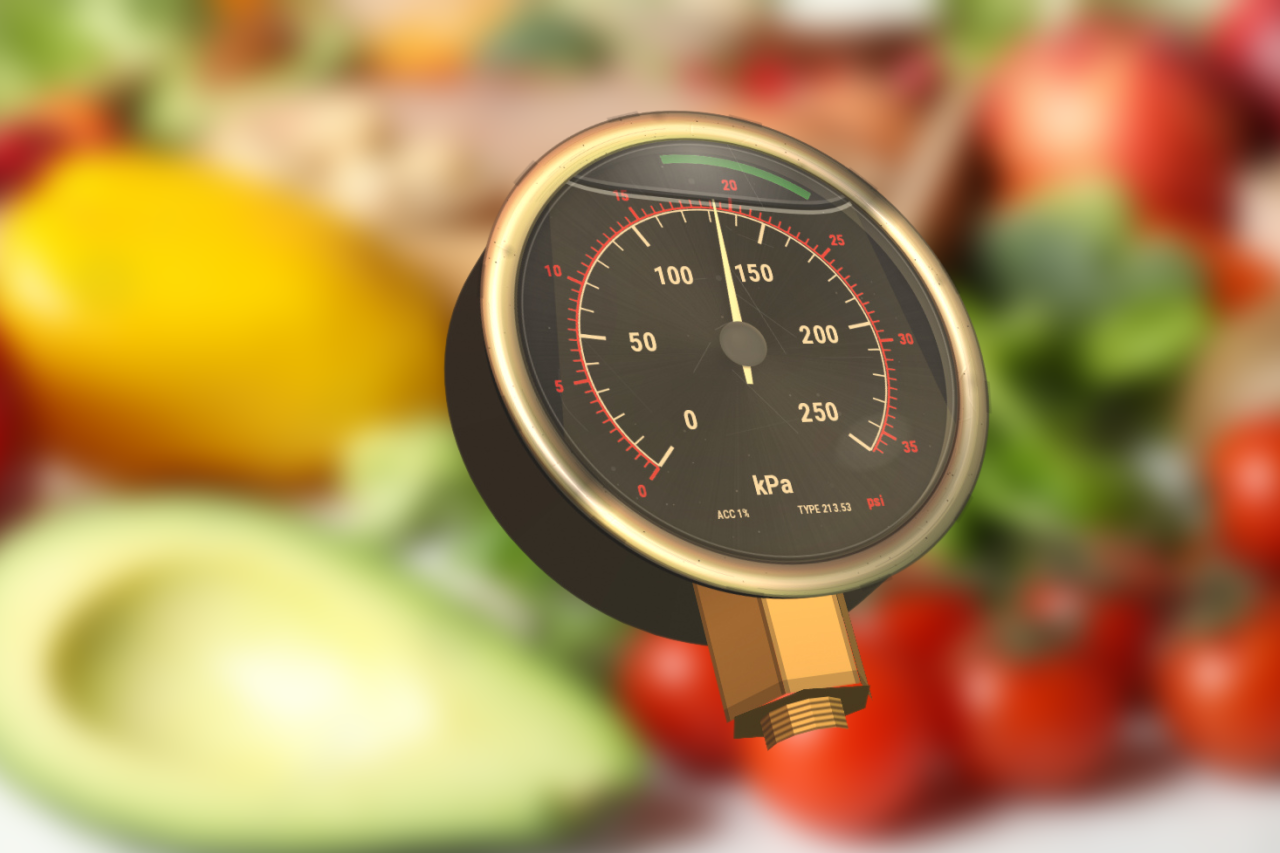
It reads 130,kPa
